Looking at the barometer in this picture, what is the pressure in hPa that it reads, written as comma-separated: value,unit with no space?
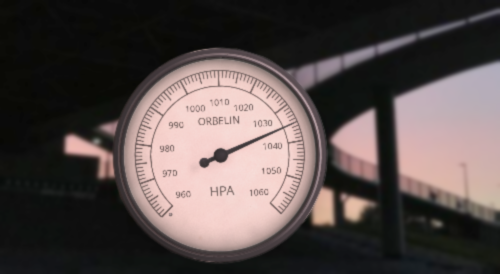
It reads 1035,hPa
